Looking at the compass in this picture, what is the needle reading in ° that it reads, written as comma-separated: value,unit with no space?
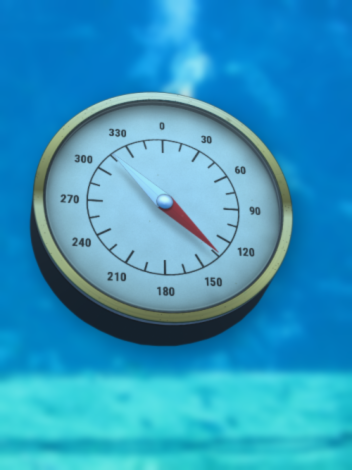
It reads 135,°
